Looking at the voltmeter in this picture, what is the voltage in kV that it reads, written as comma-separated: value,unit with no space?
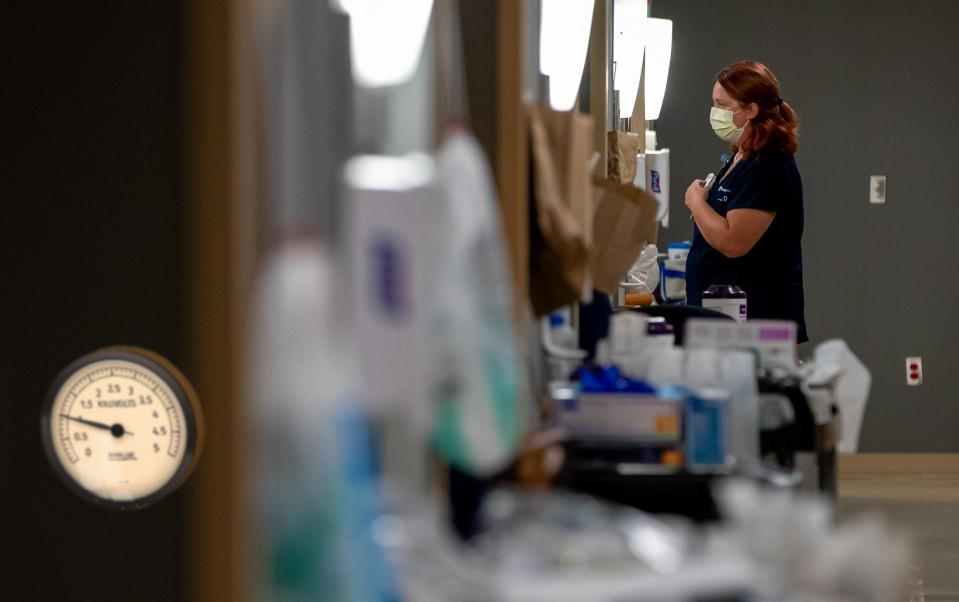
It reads 1,kV
